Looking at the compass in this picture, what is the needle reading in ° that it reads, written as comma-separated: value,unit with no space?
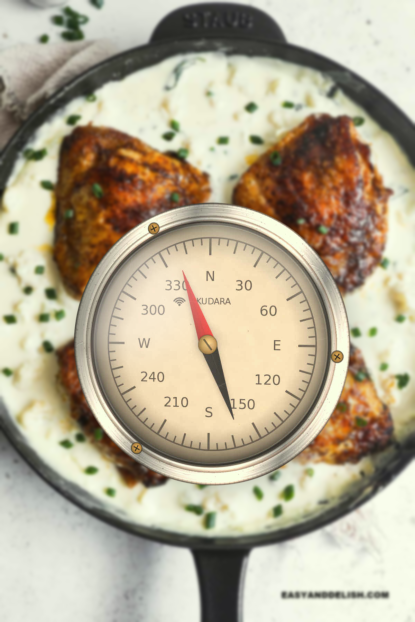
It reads 340,°
